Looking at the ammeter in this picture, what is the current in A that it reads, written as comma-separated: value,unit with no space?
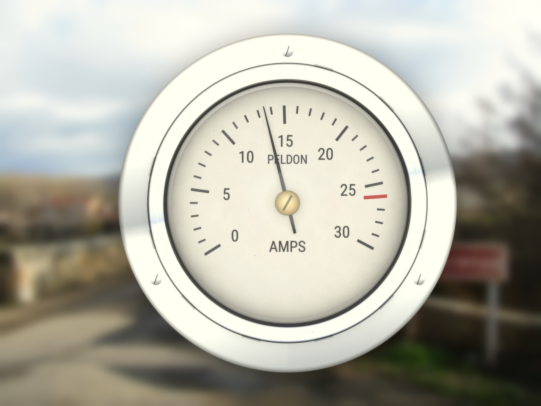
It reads 13.5,A
